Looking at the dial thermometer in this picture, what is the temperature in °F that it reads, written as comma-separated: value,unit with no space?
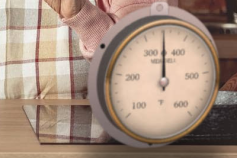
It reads 340,°F
